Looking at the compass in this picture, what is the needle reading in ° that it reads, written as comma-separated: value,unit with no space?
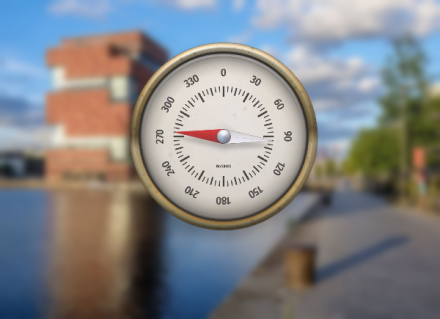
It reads 275,°
